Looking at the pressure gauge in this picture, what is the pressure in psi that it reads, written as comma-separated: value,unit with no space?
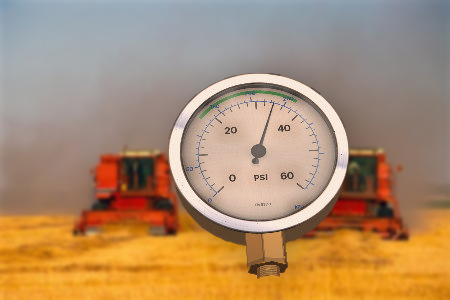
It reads 34,psi
